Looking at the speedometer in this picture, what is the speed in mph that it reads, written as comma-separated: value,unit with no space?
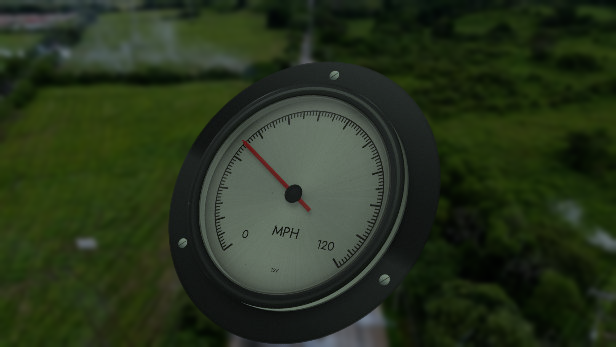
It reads 35,mph
